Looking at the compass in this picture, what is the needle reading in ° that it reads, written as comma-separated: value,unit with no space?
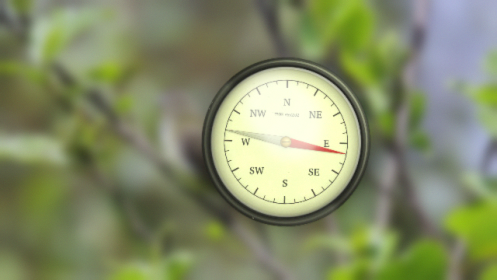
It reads 100,°
